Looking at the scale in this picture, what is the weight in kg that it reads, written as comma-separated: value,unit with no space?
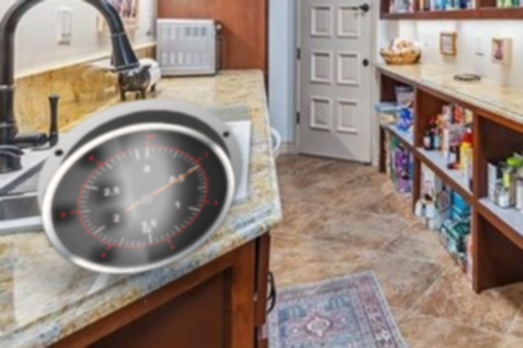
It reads 0.5,kg
